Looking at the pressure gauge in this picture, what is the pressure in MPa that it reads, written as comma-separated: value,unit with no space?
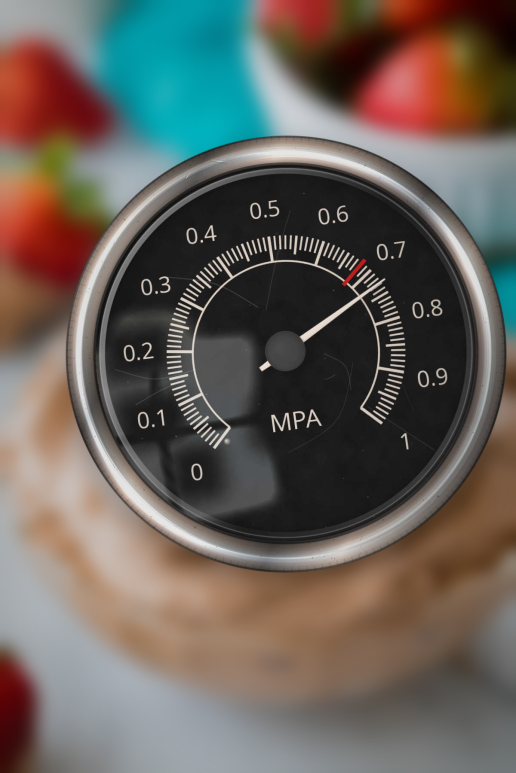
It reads 0.73,MPa
